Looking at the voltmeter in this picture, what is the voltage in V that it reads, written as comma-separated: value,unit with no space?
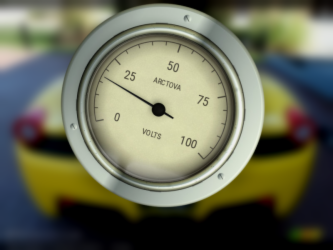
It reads 17.5,V
